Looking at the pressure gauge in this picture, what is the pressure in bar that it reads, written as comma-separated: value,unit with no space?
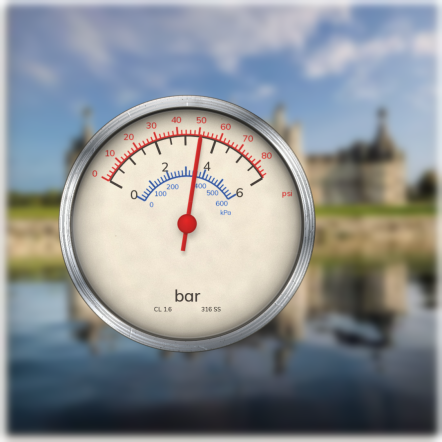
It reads 3.5,bar
